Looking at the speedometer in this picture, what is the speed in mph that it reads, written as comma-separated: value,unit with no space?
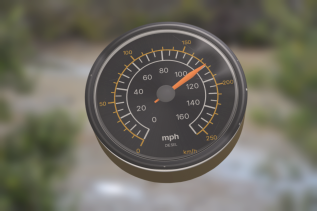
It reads 110,mph
